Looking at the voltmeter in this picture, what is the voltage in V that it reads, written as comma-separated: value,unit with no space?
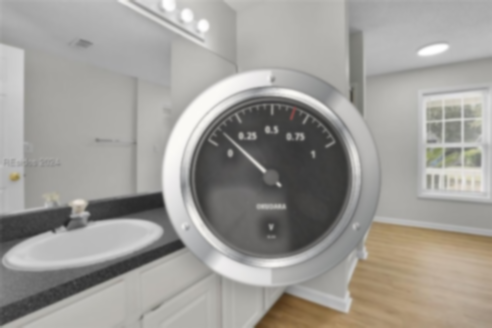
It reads 0.1,V
